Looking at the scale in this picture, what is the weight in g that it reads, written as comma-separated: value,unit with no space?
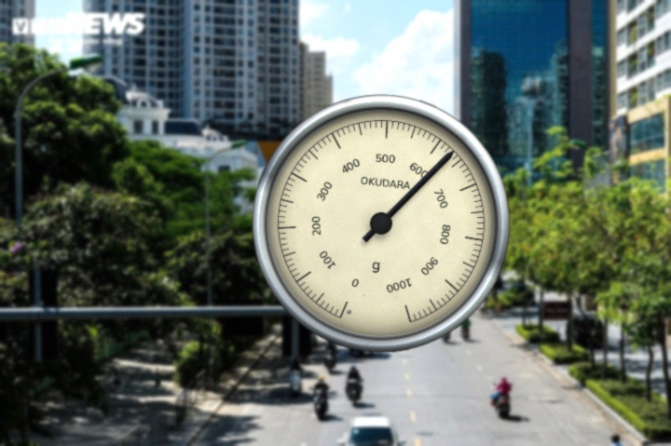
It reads 630,g
